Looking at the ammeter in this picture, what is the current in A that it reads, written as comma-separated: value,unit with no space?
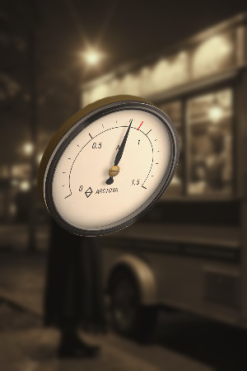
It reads 0.8,A
